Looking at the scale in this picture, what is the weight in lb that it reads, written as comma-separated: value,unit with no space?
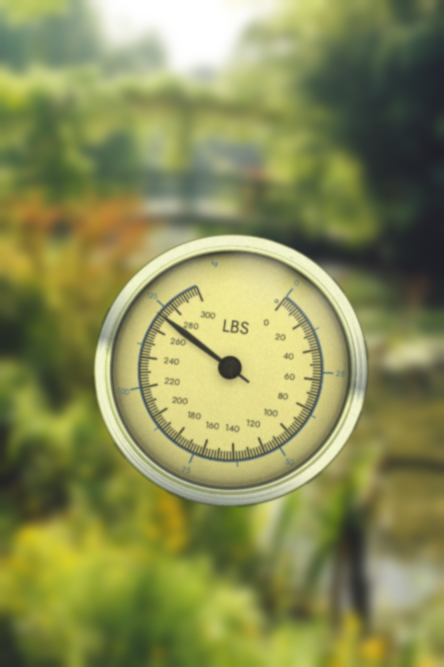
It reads 270,lb
